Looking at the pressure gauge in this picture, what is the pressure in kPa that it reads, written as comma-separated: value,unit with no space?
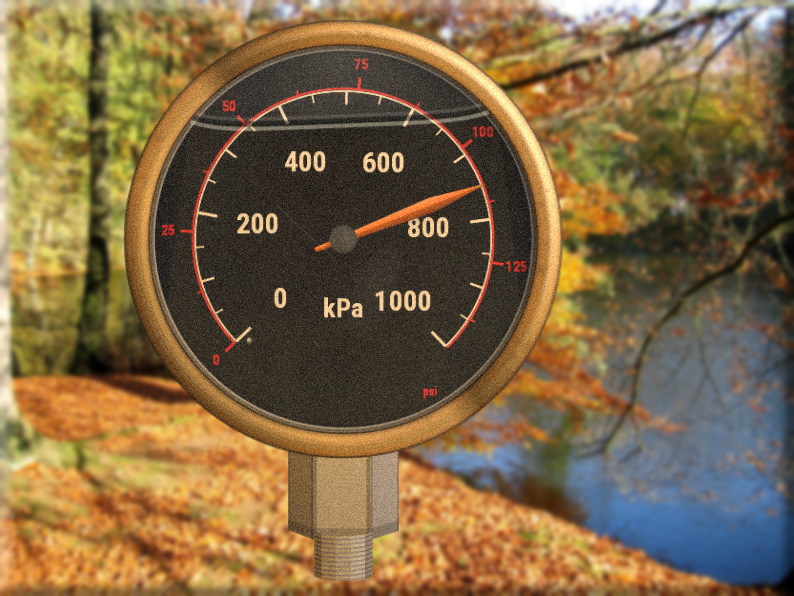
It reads 750,kPa
